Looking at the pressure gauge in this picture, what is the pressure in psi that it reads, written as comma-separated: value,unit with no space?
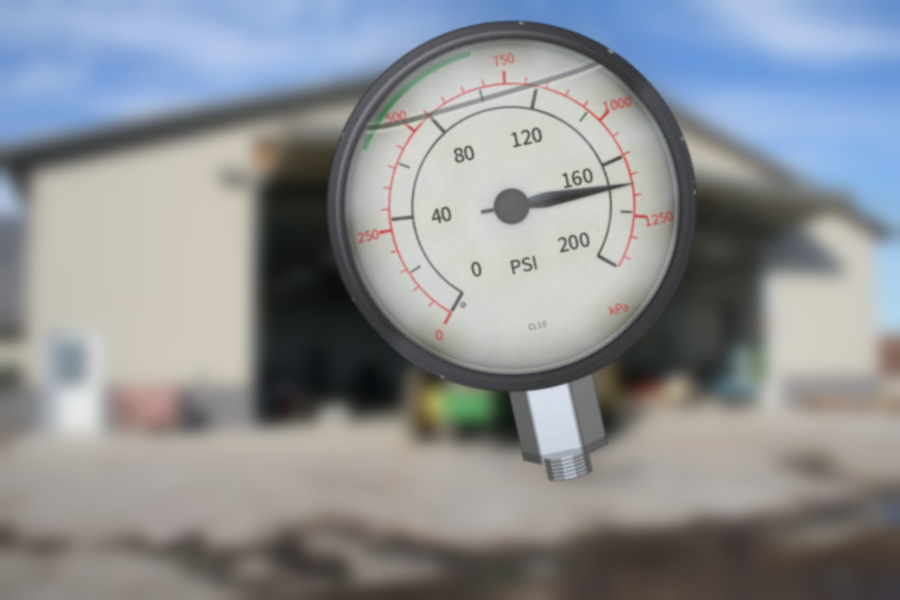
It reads 170,psi
